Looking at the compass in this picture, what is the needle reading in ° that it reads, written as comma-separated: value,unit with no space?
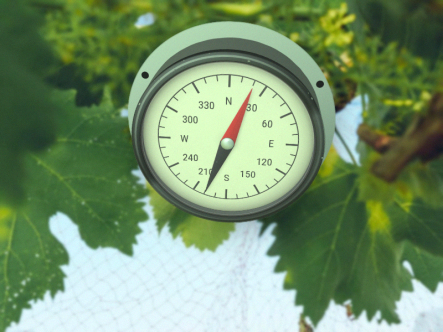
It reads 20,°
